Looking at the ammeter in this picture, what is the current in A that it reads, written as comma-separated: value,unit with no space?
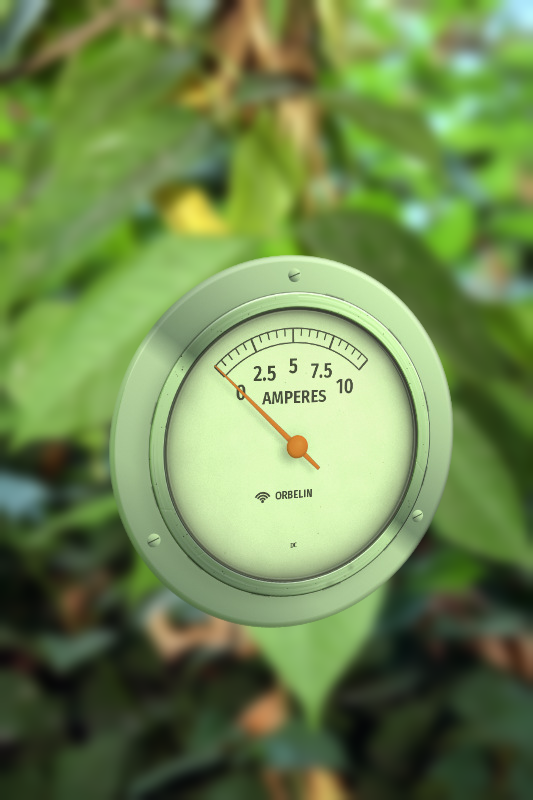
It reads 0,A
